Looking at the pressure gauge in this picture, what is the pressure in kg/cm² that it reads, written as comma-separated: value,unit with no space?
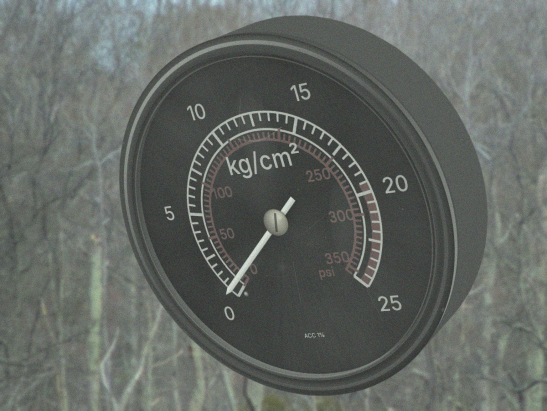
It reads 0.5,kg/cm²
